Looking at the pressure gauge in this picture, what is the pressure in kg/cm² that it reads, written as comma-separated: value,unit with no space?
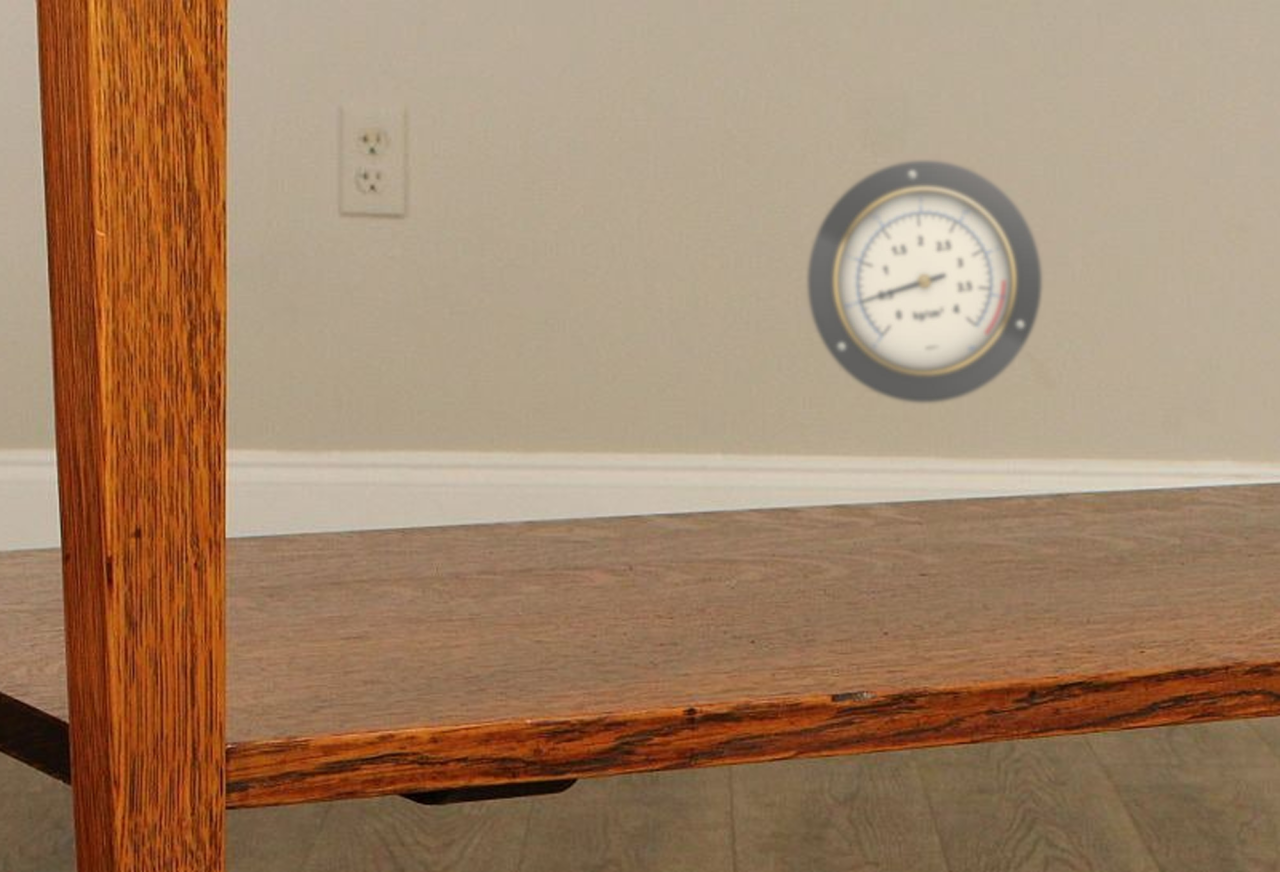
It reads 0.5,kg/cm²
